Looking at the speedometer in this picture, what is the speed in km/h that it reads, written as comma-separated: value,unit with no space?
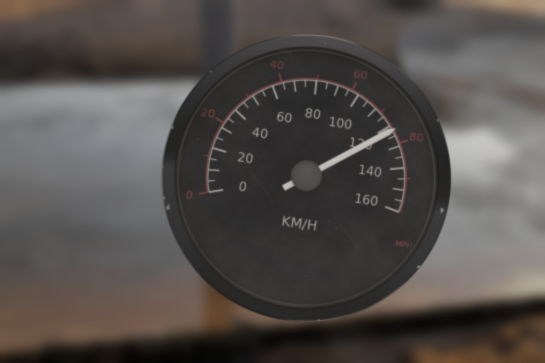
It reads 122.5,km/h
